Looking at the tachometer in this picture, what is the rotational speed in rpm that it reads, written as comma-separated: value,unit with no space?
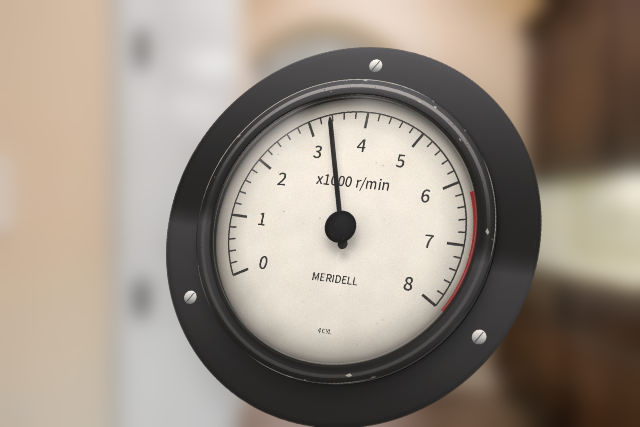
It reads 3400,rpm
